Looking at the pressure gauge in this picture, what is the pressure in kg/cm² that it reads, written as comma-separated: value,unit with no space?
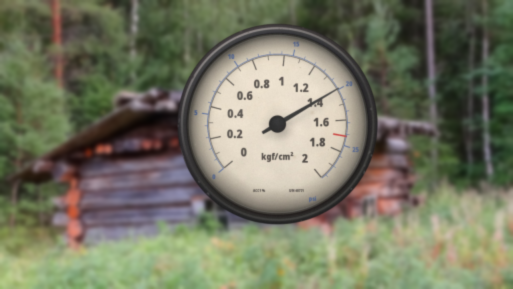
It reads 1.4,kg/cm²
